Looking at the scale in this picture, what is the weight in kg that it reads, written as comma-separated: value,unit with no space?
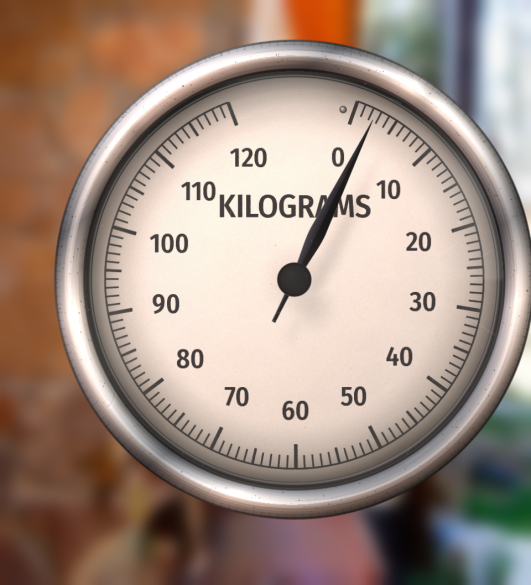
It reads 2.5,kg
